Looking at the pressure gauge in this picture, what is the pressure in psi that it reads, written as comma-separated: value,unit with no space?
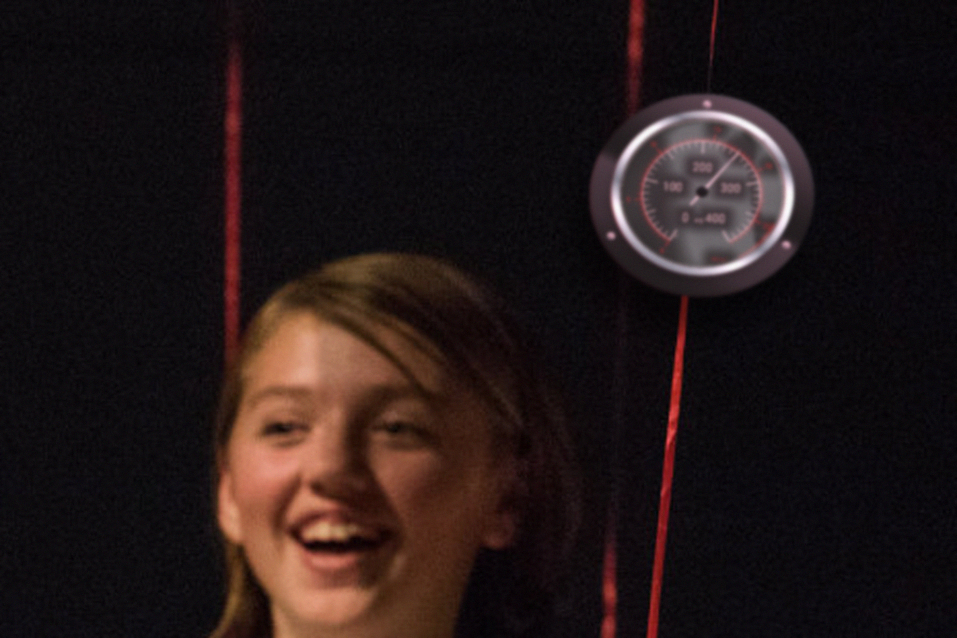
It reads 250,psi
